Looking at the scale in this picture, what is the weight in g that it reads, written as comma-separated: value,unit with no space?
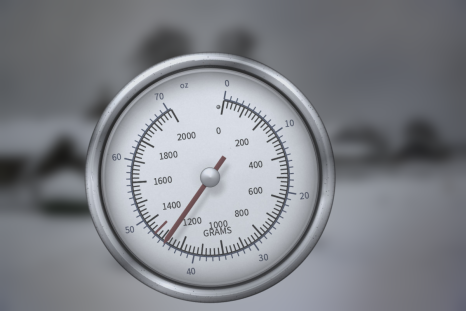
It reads 1280,g
